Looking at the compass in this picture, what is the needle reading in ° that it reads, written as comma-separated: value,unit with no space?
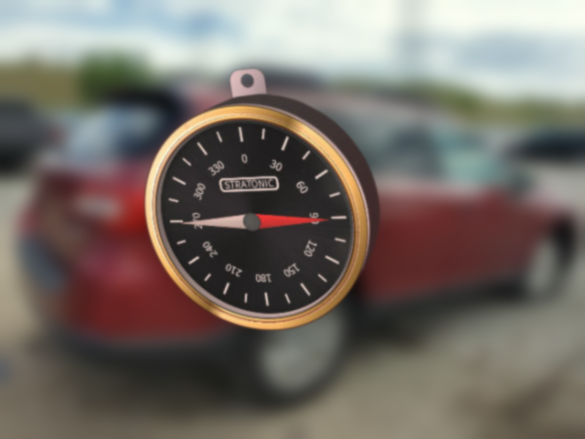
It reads 90,°
